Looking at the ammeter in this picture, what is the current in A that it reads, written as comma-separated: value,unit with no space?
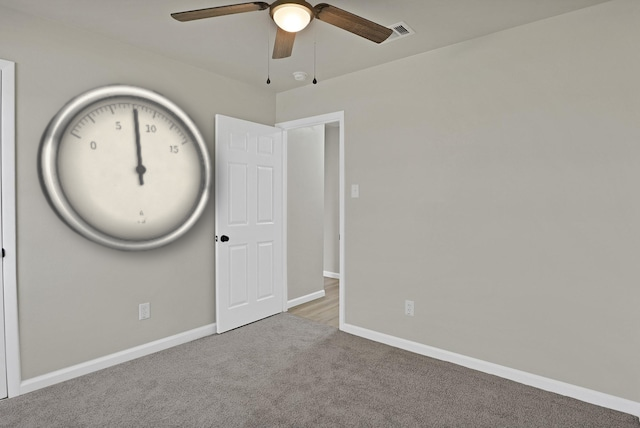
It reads 7.5,A
